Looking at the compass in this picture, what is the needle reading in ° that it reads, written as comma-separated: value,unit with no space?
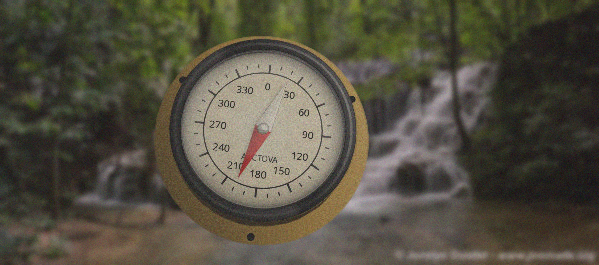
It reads 200,°
